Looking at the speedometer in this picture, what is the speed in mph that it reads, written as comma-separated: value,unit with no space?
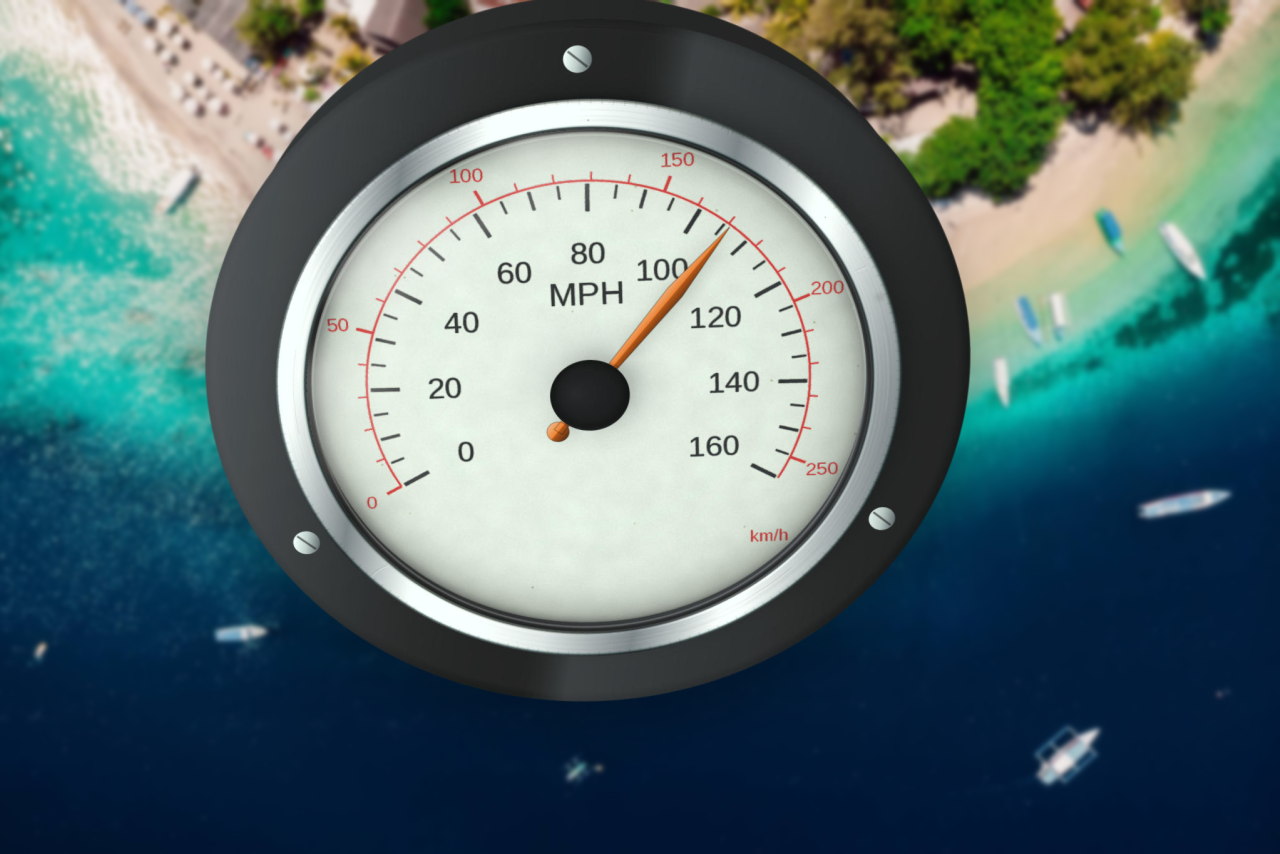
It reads 105,mph
